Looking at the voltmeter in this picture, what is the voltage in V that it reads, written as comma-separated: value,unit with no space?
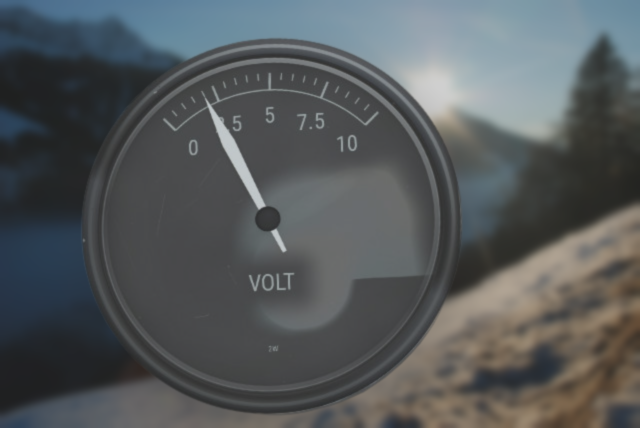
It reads 2,V
